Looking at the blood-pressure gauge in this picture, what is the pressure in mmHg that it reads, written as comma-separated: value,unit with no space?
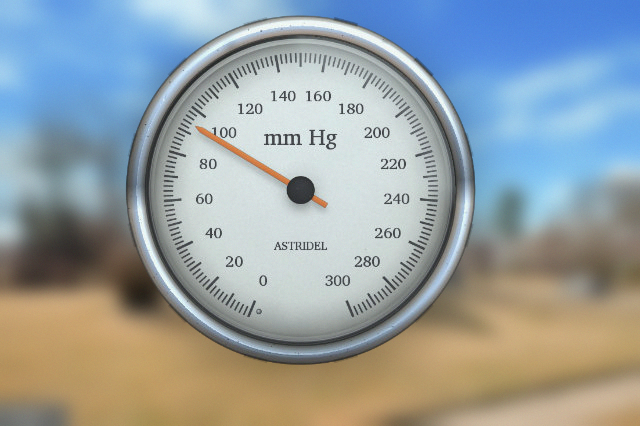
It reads 94,mmHg
